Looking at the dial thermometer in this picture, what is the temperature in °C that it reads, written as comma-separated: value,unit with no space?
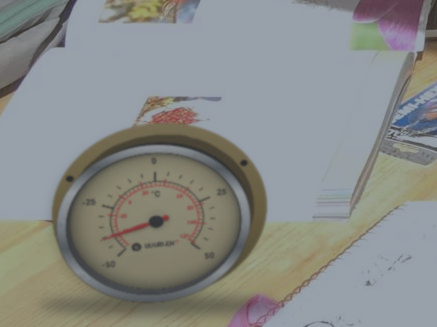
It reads -40,°C
